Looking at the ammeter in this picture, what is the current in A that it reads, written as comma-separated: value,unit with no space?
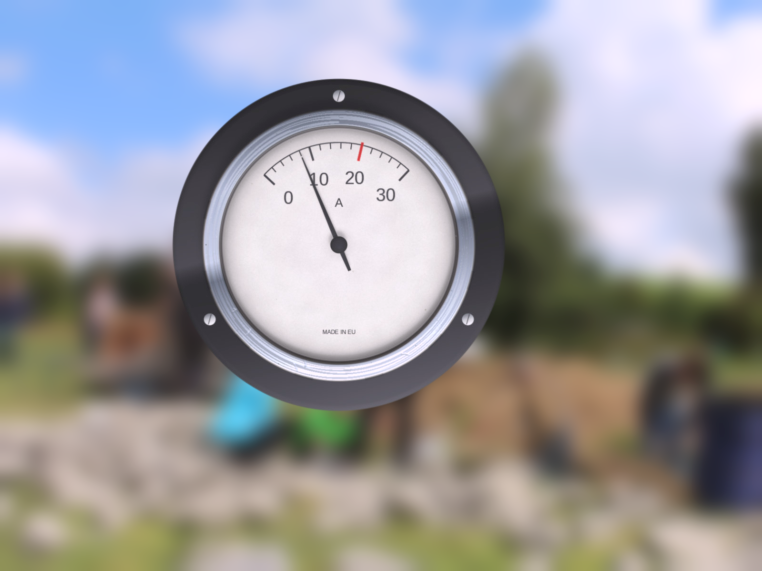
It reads 8,A
